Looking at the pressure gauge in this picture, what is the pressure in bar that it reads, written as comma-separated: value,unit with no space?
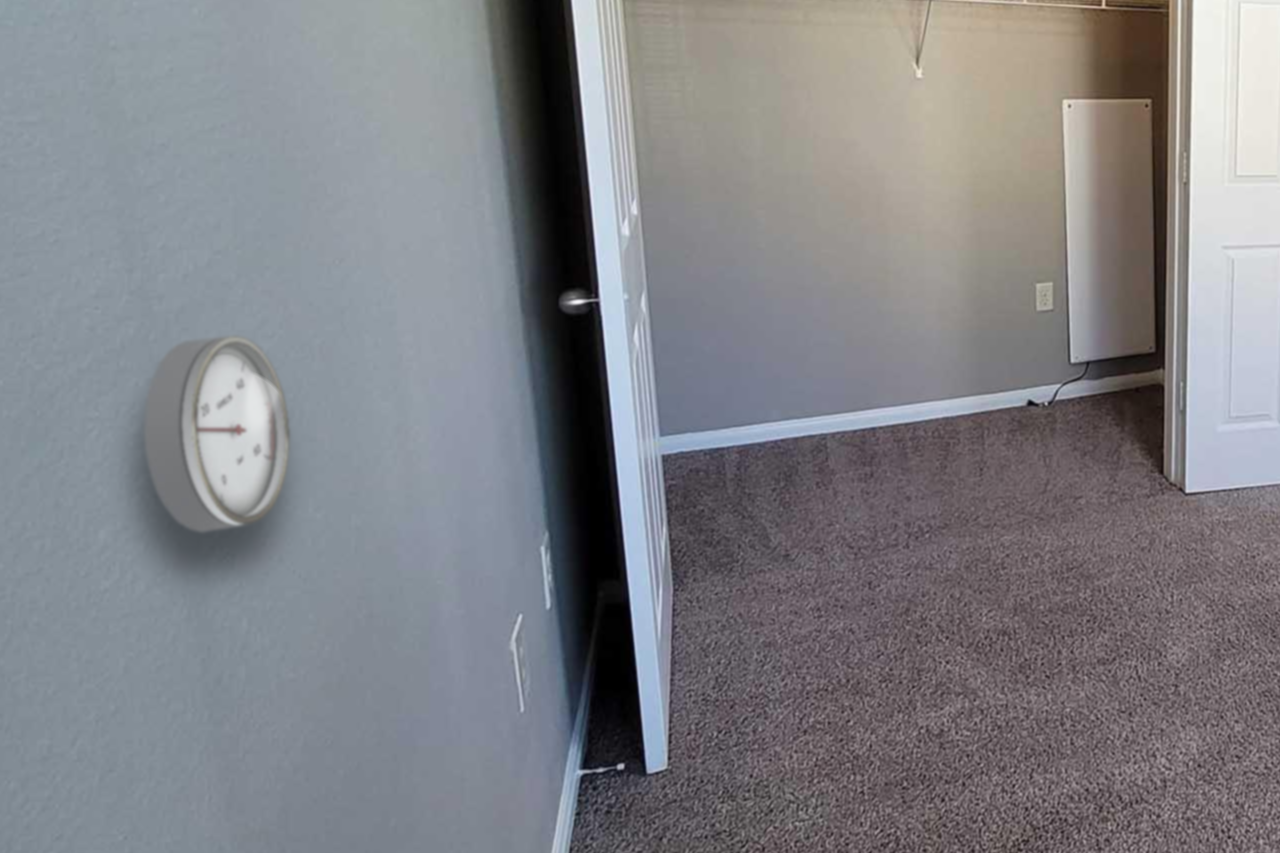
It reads 15,bar
